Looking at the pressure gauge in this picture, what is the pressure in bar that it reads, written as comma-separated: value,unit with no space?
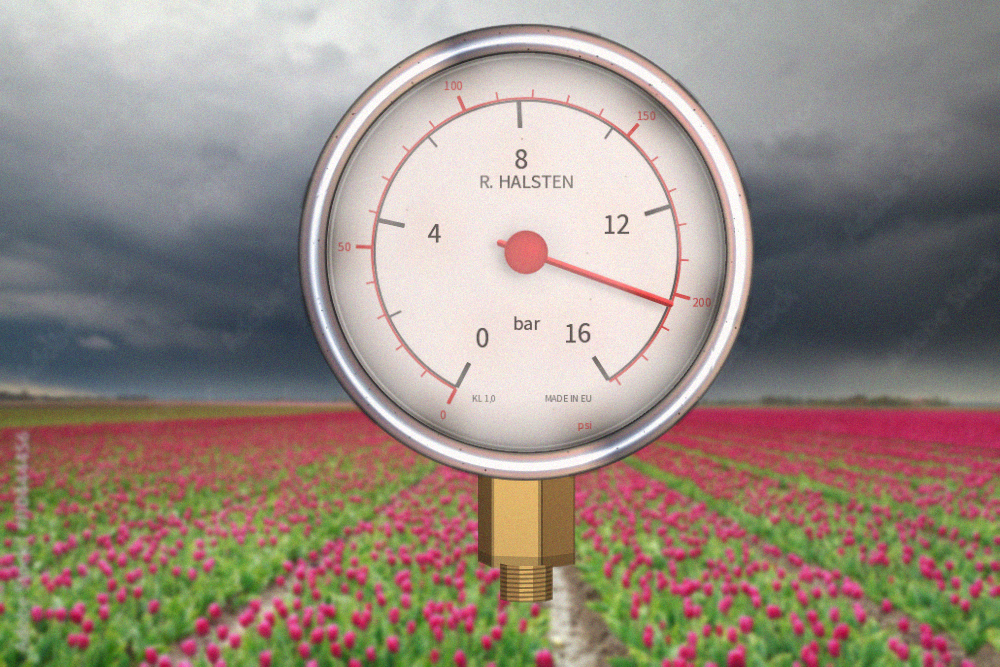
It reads 14,bar
